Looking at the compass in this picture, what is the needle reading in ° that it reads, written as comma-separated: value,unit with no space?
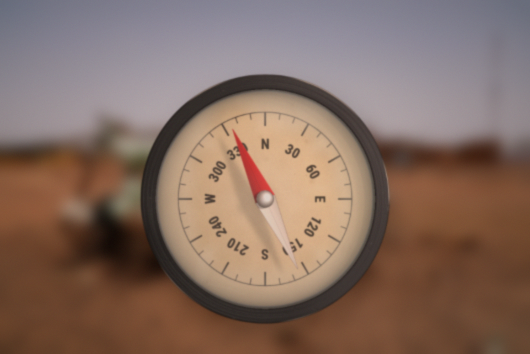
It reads 335,°
